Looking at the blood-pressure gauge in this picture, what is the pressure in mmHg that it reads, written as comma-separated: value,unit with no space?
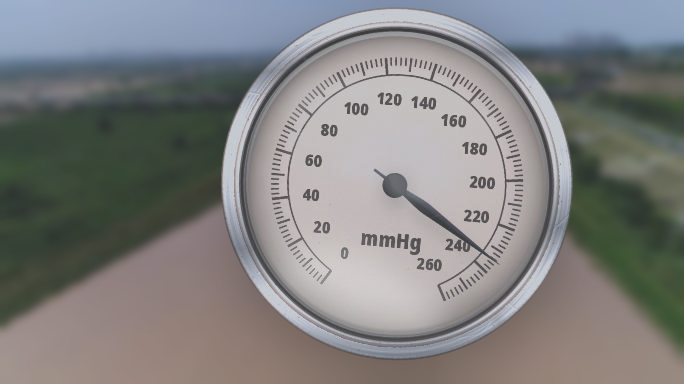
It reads 234,mmHg
